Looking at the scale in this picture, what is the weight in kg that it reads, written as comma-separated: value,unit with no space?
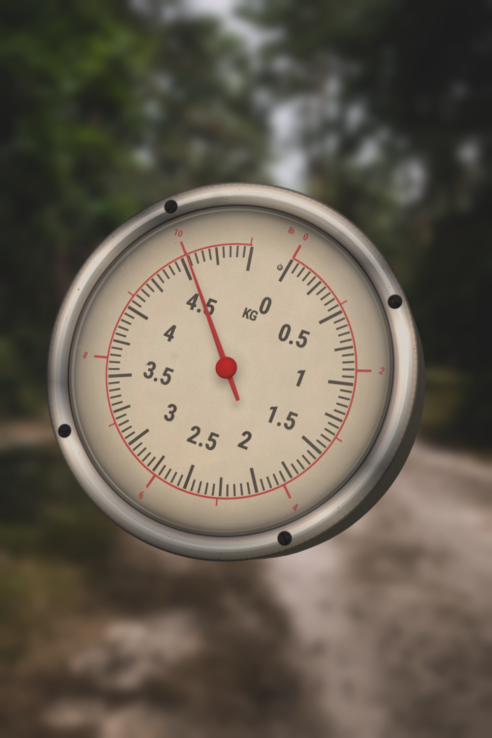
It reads 4.55,kg
